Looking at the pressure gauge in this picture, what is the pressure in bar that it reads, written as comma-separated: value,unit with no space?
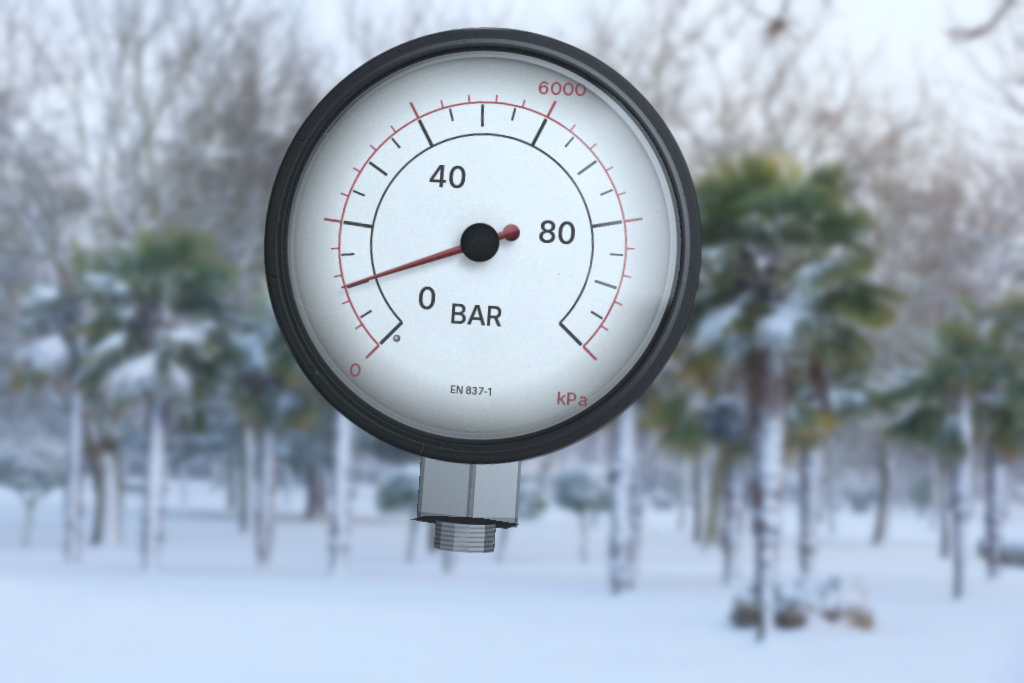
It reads 10,bar
